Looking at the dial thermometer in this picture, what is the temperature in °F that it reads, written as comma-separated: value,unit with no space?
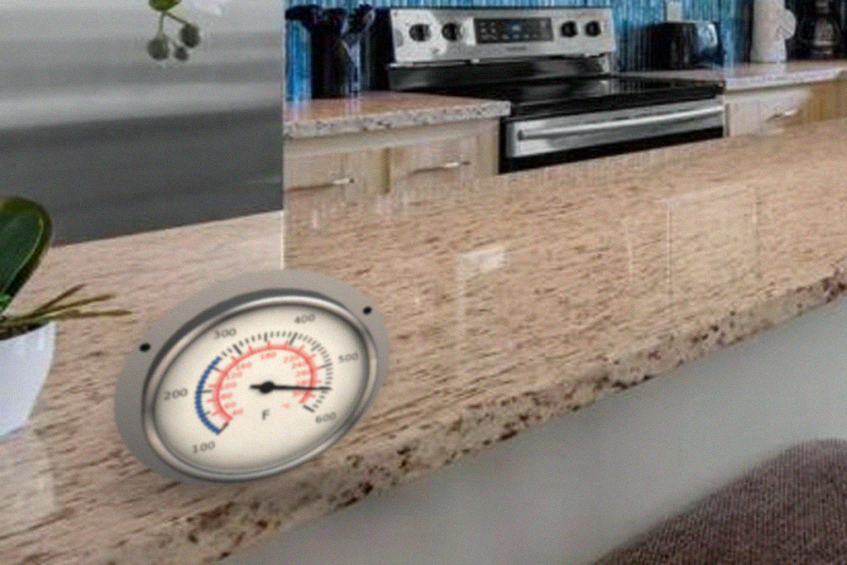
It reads 550,°F
